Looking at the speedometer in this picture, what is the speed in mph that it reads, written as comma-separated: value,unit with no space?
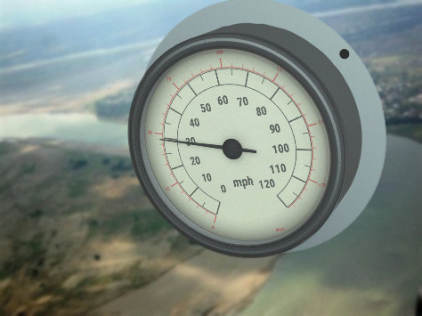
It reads 30,mph
